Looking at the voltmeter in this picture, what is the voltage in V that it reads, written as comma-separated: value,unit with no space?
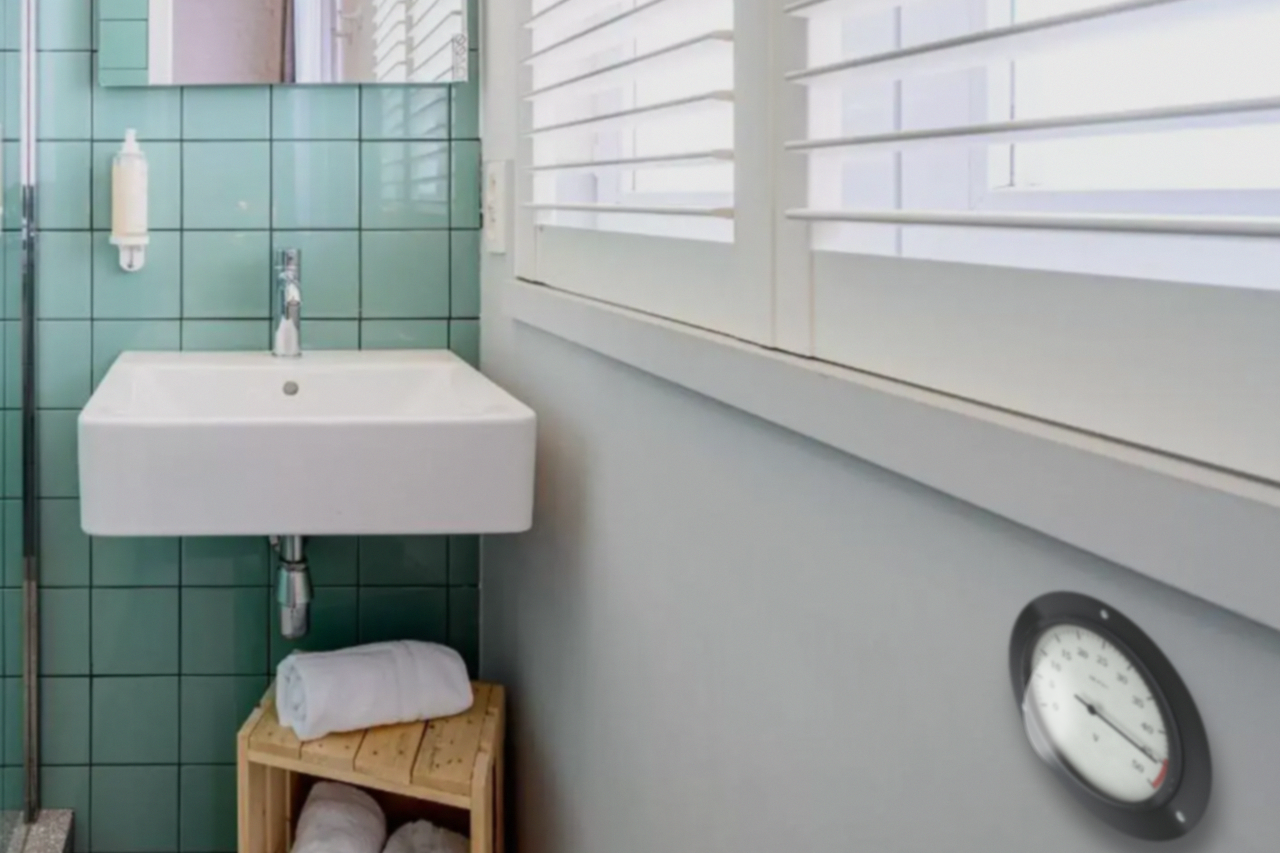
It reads 45,V
